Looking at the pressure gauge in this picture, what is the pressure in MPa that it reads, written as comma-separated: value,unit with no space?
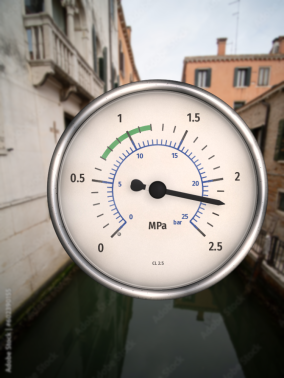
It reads 2.2,MPa
